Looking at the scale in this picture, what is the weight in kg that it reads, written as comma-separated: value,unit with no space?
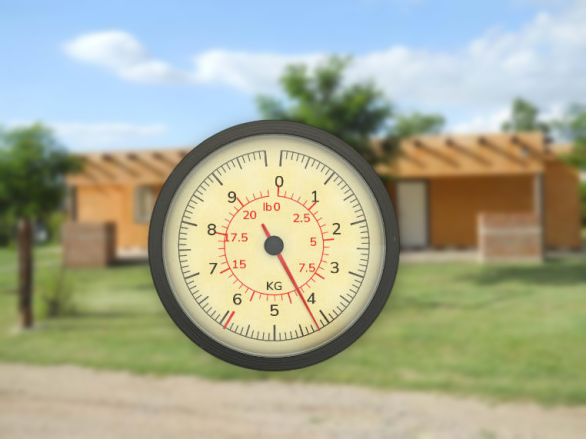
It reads 4.2,kg
